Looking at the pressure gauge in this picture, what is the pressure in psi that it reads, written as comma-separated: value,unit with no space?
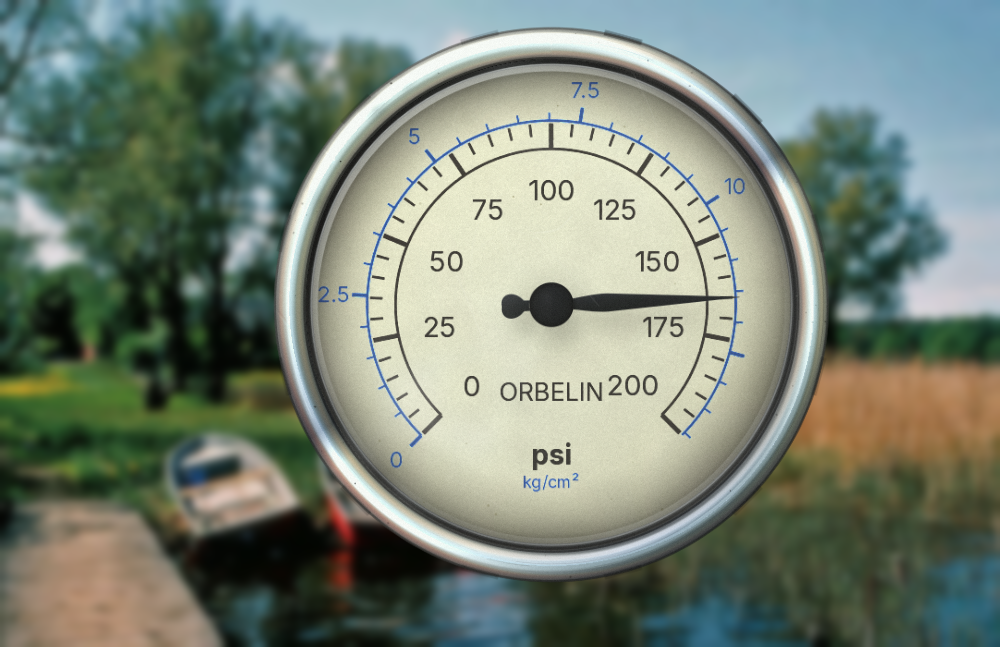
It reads 165,psi
